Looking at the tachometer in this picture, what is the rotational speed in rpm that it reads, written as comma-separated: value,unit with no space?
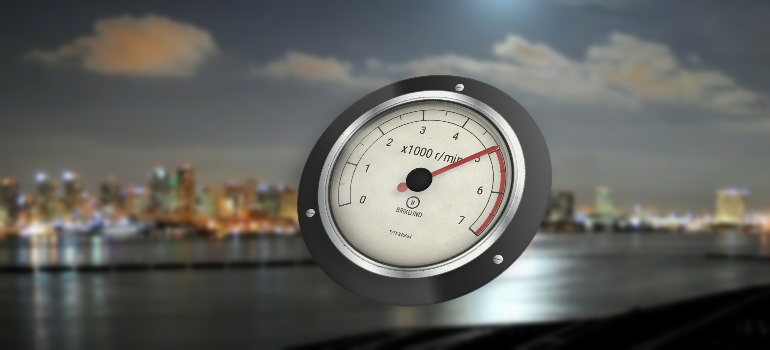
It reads 5000,rpm
